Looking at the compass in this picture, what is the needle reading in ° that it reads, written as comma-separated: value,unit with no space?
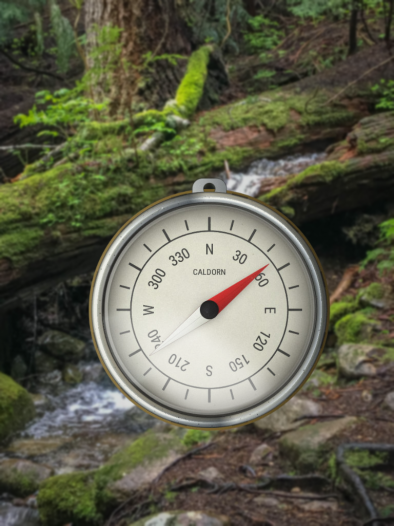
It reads 52.5,°
